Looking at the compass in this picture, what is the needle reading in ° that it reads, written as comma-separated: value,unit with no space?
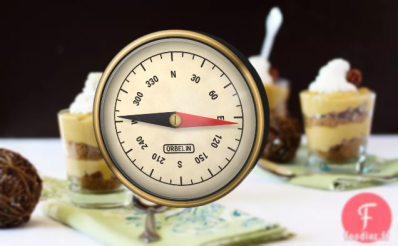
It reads 95,°
